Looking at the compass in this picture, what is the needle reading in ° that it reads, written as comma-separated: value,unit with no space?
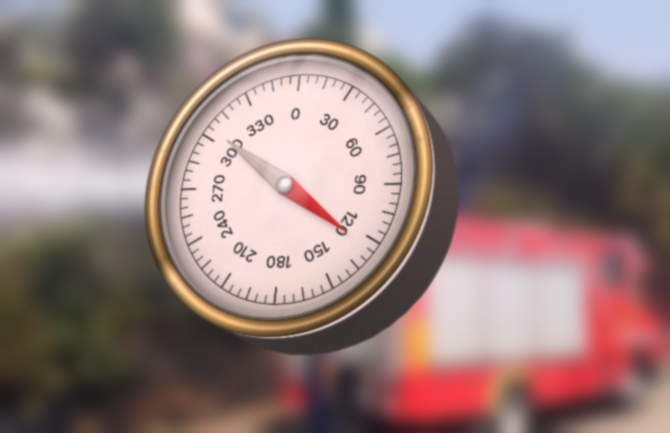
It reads 125,°
